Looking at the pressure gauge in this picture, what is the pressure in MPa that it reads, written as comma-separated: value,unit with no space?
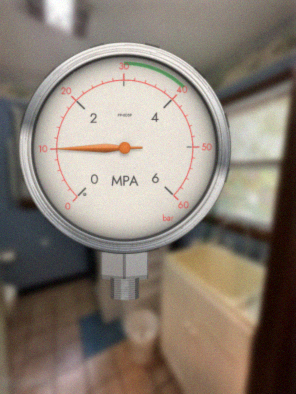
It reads 1,MPa
